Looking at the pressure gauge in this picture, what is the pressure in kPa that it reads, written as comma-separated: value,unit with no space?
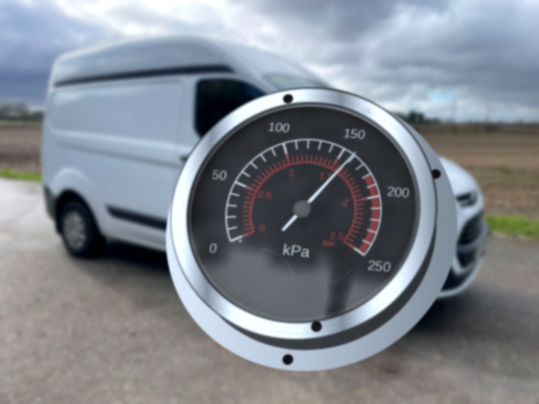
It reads 160,kPa
